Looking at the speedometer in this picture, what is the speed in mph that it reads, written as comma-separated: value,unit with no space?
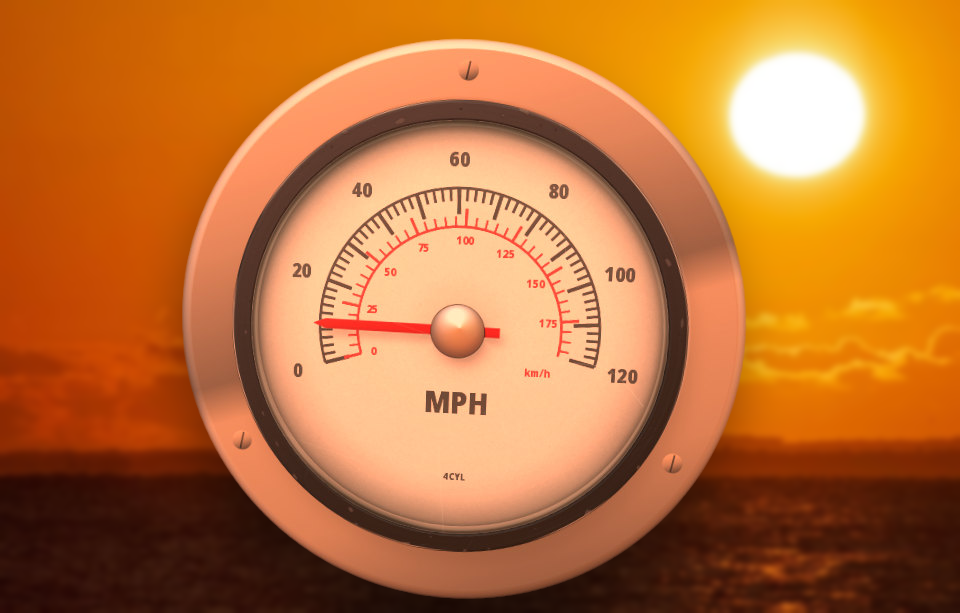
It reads 10,mph
